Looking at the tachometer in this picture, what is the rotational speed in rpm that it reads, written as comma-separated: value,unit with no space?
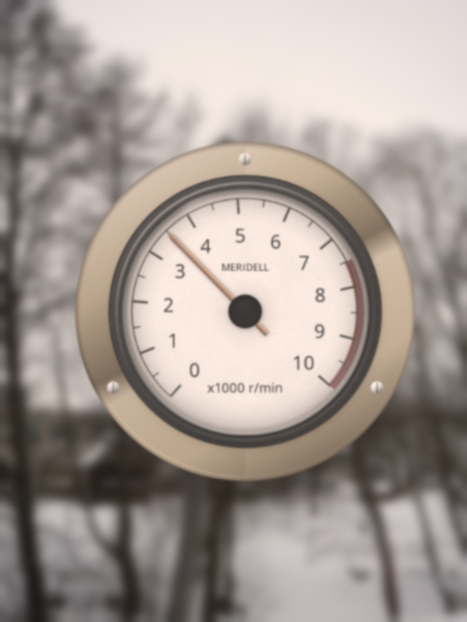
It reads 3500,rpm
